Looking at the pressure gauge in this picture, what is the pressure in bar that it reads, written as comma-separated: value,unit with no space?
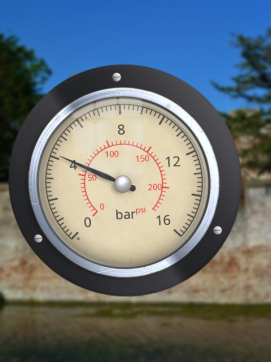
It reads 4.2,bar
